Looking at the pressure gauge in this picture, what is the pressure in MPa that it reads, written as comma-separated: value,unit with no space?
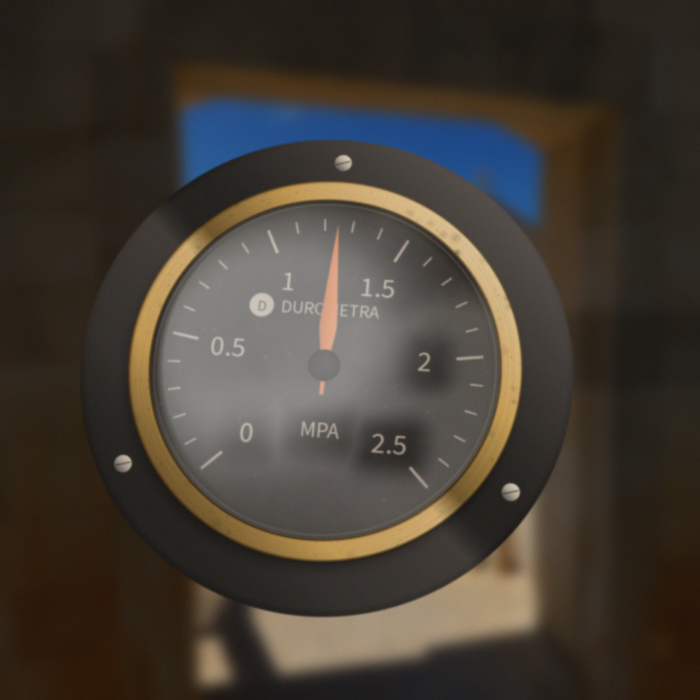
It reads 1.25,MPa
